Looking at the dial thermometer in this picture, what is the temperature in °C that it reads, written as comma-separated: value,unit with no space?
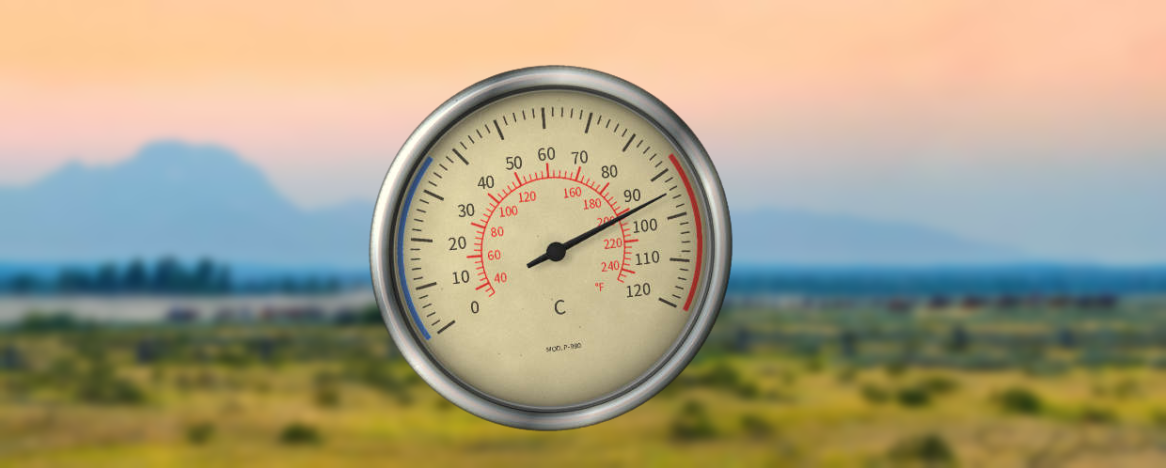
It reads 94,°C
